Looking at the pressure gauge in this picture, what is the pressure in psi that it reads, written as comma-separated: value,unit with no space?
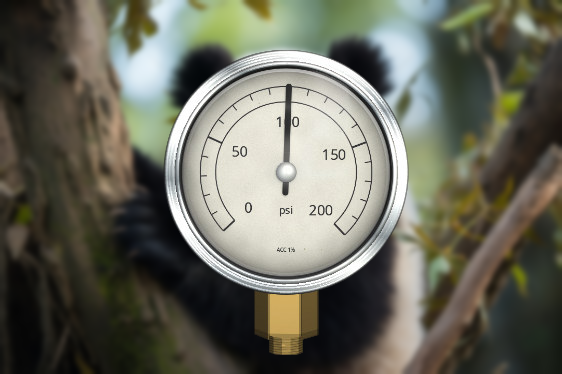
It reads 100,psi
